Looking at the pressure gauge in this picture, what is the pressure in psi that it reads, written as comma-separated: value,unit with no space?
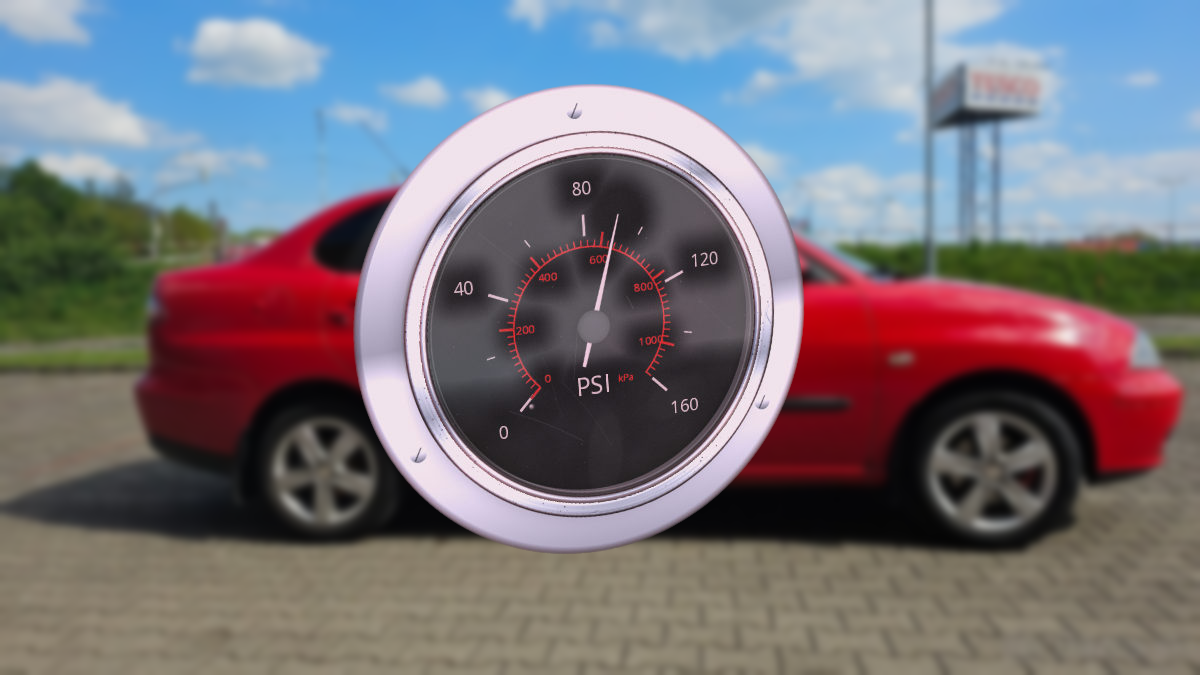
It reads 90,psi
